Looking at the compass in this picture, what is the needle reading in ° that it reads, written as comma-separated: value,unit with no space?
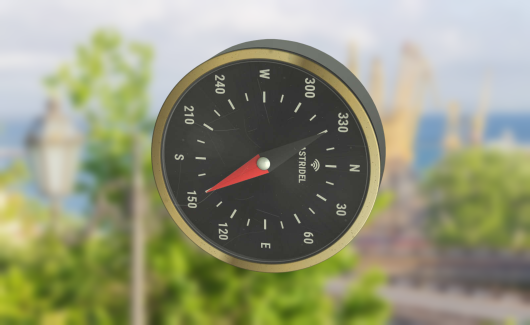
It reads 150,°
